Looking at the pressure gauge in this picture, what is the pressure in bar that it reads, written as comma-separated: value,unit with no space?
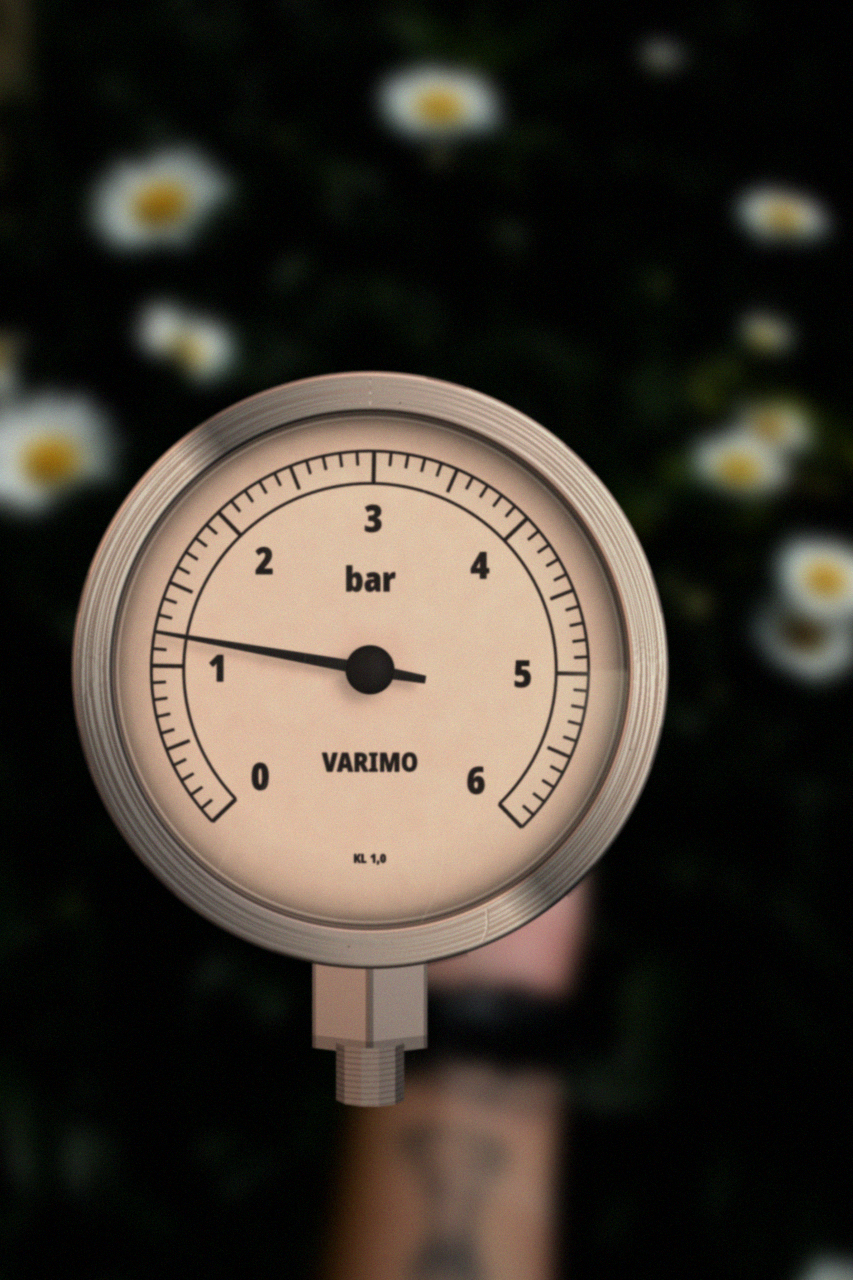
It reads 1.2,bar
